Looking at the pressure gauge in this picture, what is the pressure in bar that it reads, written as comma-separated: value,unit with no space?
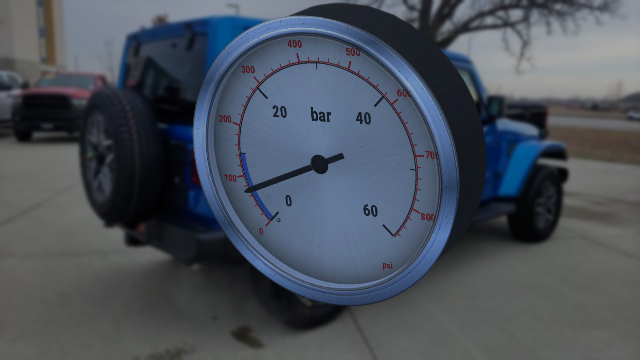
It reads 5,bar
